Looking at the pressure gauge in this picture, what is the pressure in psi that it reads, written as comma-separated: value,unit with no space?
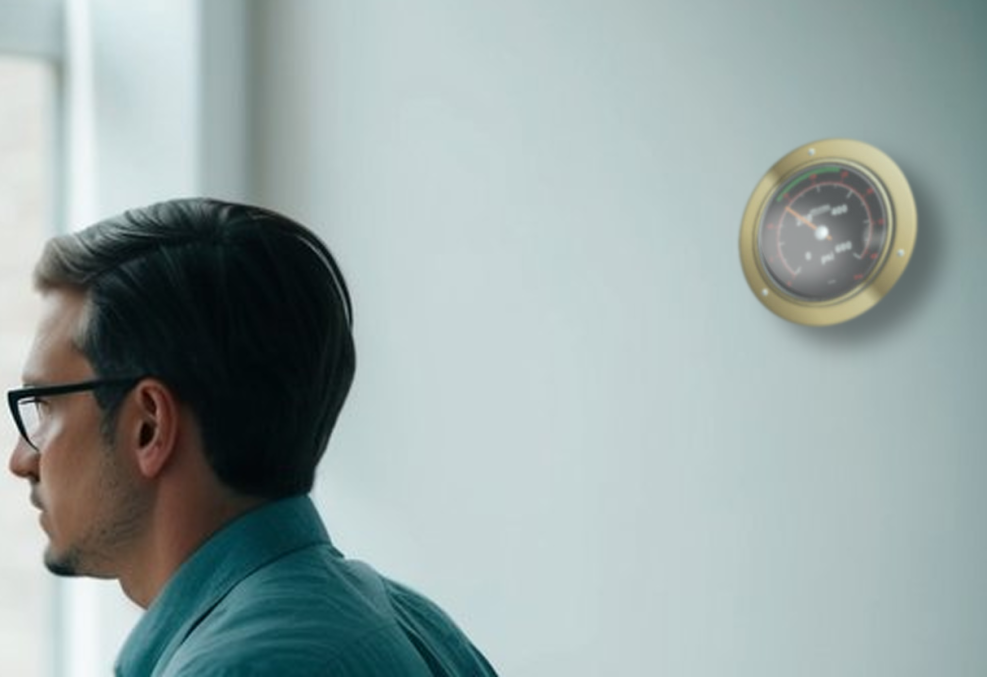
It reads 200,psi
